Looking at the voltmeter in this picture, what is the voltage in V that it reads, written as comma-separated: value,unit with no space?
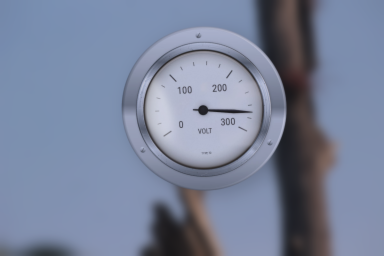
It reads 270,V
